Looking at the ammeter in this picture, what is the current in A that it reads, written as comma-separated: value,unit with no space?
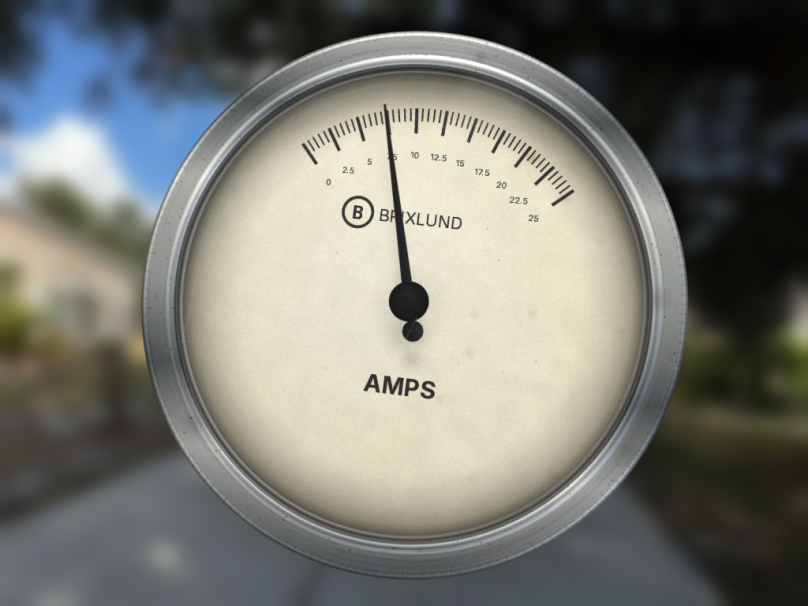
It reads 7.5,A
